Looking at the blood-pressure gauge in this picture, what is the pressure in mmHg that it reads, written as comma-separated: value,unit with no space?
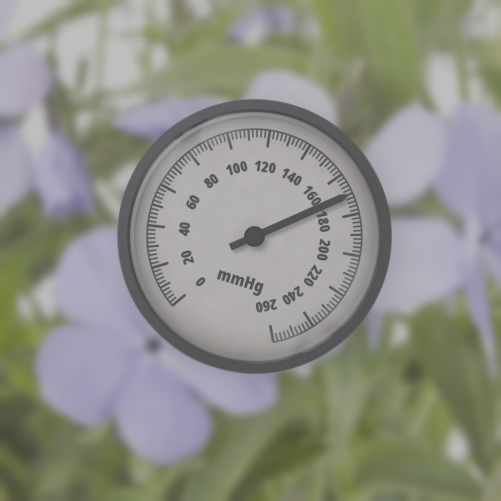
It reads 170,mmHg
